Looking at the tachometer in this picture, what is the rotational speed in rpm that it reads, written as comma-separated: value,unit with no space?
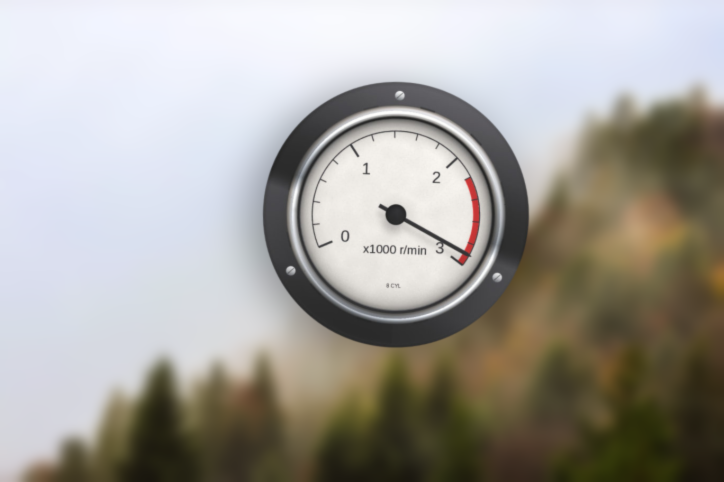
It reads 2900,rpm
